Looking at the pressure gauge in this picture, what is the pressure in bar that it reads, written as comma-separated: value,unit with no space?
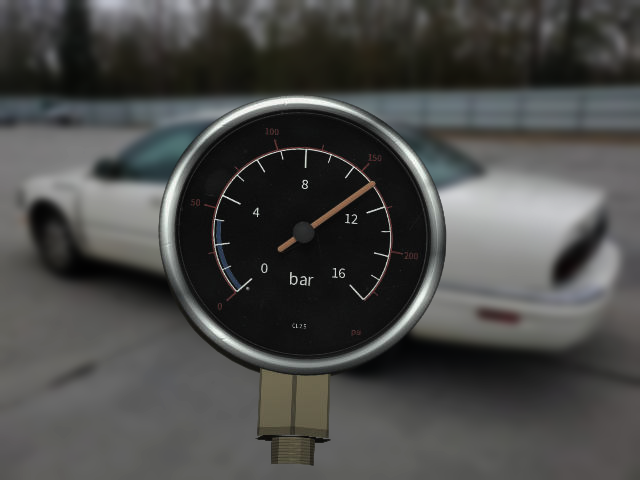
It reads 11,bar
